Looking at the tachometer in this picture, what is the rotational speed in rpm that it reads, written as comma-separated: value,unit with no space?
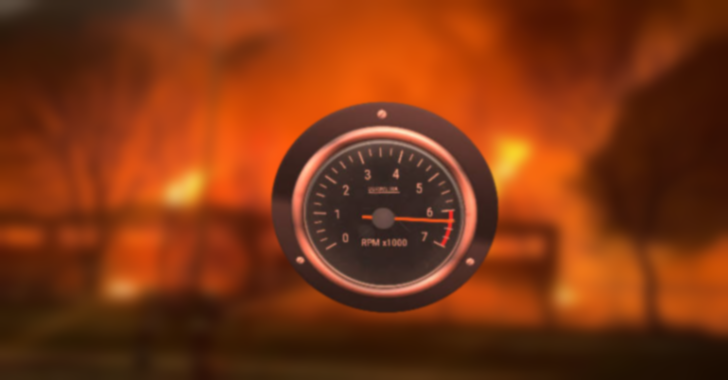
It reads 6250,rpm
